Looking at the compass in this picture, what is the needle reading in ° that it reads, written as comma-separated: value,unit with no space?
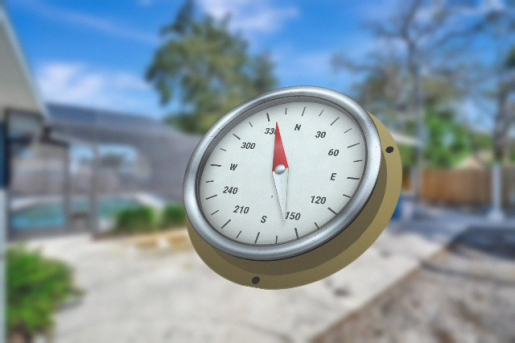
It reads 337.5,°
